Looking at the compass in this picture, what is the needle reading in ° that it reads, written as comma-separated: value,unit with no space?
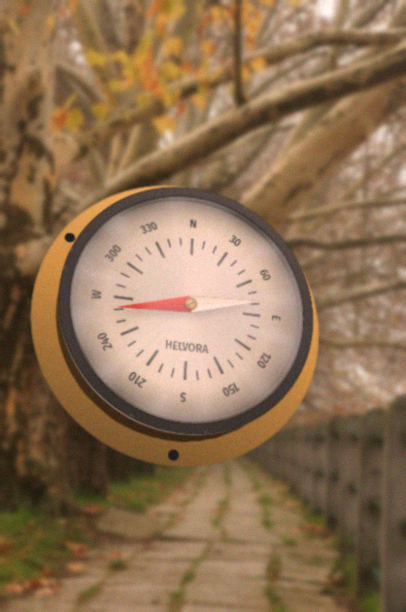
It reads 260,°
